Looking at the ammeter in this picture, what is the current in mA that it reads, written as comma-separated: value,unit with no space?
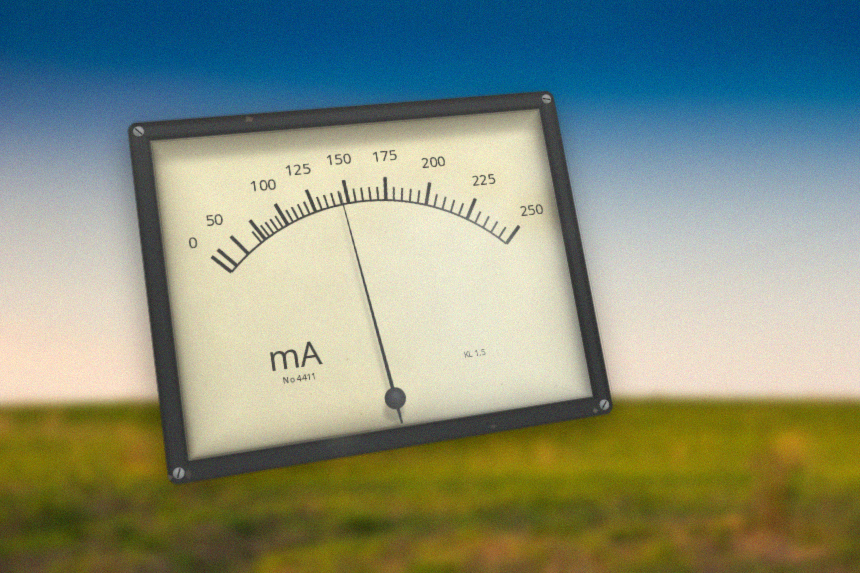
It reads 145,mA
